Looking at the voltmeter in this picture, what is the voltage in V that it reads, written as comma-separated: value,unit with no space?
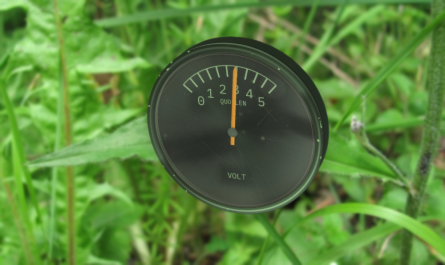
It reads 3,V
